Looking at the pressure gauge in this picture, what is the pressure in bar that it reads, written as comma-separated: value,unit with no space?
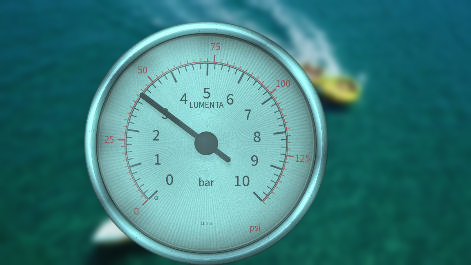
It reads 3,bar
